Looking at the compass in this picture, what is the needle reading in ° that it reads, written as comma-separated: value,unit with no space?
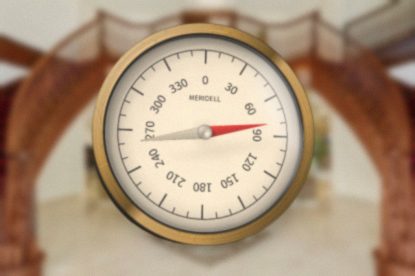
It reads 80,°
